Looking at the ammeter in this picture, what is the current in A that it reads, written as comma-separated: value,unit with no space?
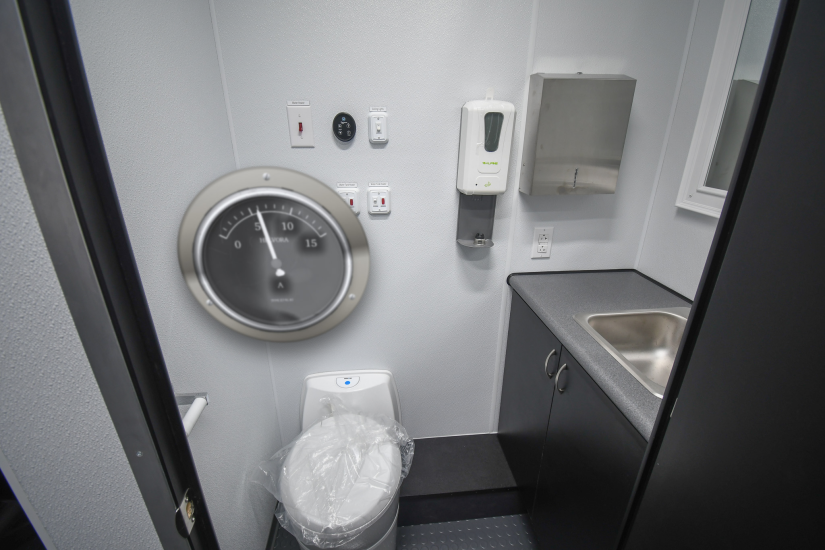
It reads 6,A
